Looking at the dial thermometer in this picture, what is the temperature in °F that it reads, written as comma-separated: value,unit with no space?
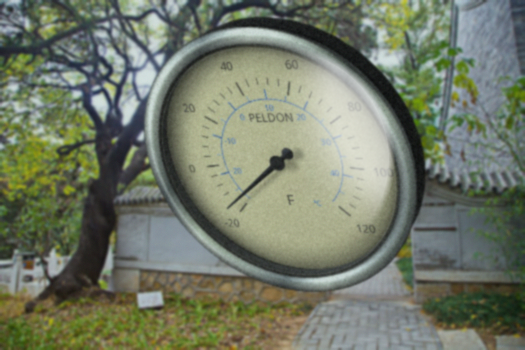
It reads -16,°F
